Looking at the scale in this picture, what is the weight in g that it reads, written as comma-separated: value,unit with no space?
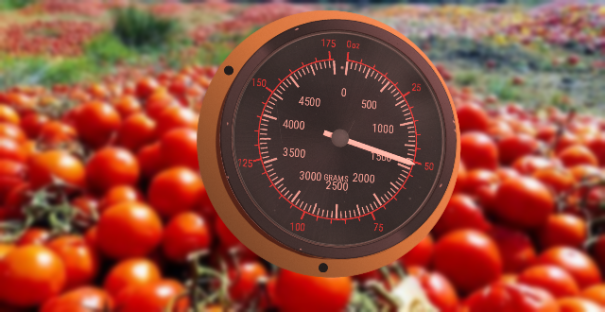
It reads 1450,g
